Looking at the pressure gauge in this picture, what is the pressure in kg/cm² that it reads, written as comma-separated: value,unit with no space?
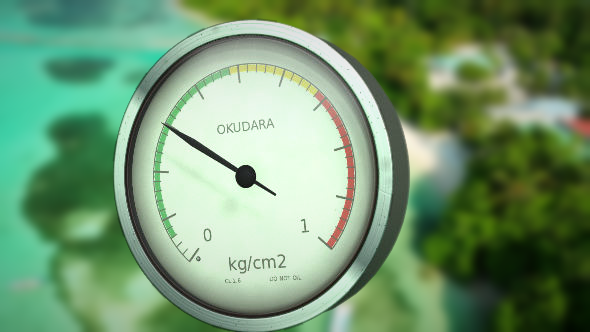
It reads 0.3,kg/cm²
